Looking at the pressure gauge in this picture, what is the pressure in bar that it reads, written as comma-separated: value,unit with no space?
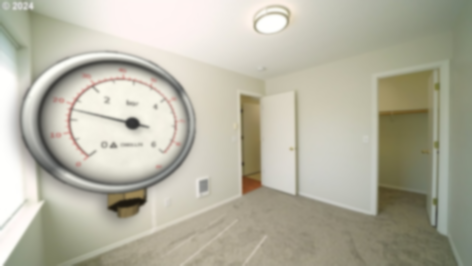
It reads 1.25,bar
